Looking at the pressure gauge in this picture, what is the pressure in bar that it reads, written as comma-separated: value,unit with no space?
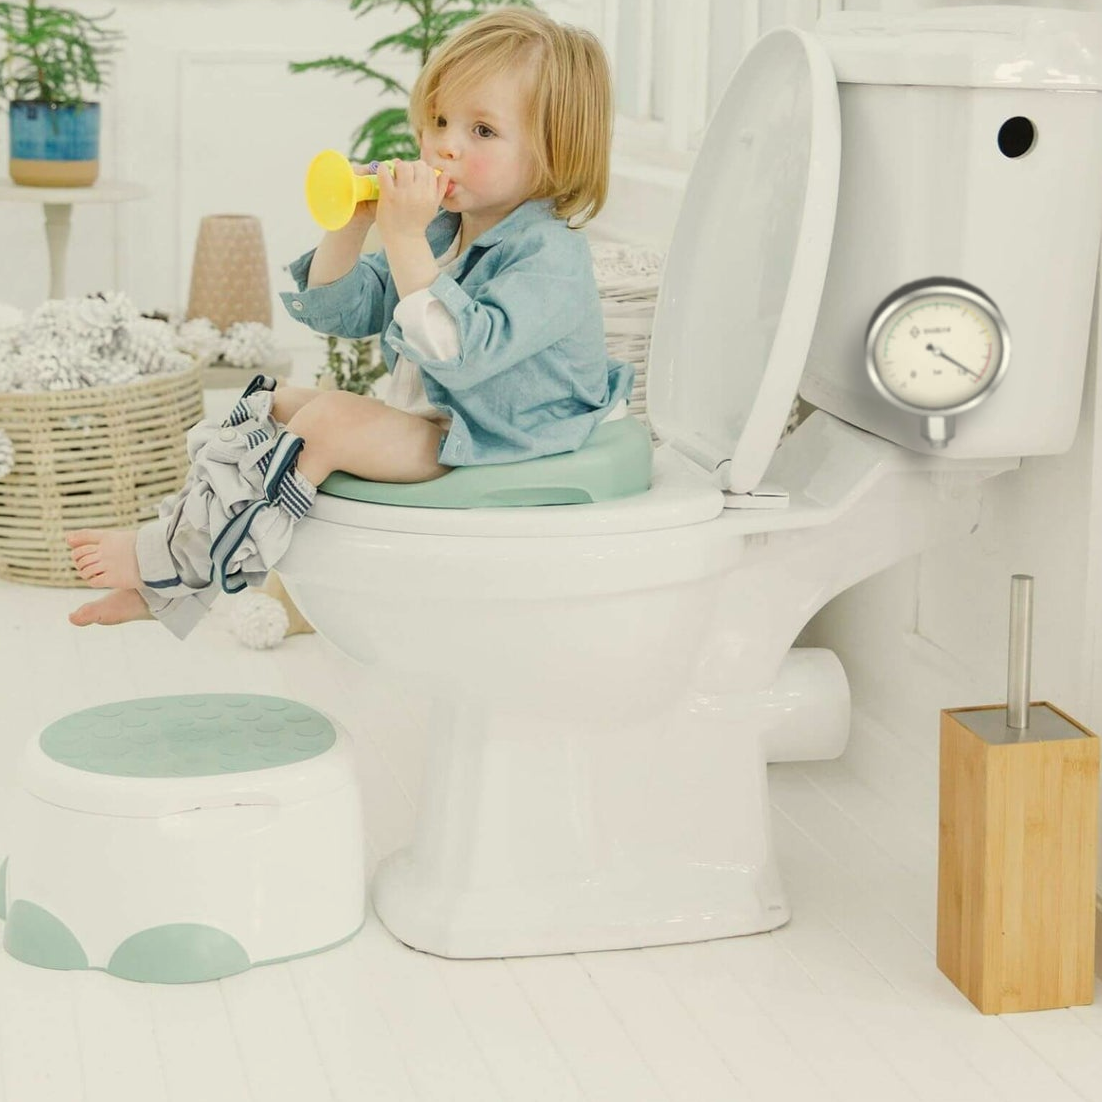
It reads 15.5,bar
